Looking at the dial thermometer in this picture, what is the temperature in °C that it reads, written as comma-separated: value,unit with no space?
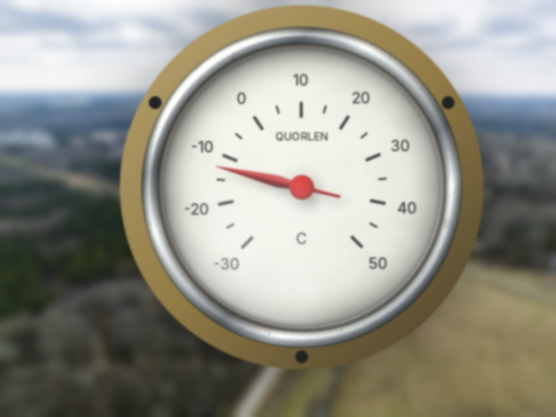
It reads -12.5,°C
